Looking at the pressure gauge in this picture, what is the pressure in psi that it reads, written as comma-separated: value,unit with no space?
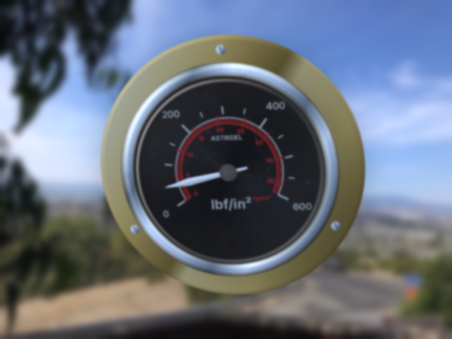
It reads 50,psi
